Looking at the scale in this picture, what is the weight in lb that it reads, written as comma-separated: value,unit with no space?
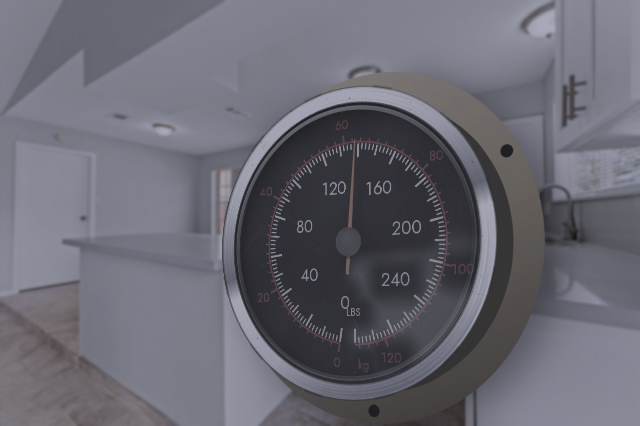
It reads 140,lb
